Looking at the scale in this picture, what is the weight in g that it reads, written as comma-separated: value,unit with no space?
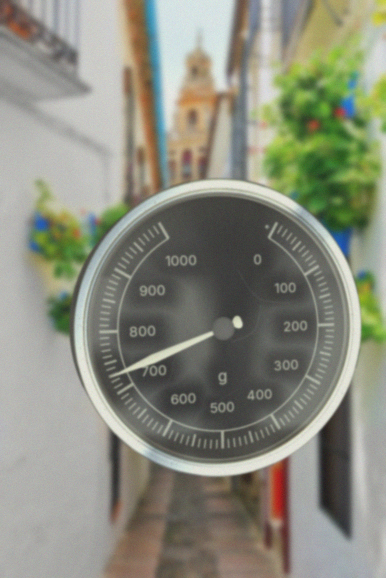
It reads 730,g
